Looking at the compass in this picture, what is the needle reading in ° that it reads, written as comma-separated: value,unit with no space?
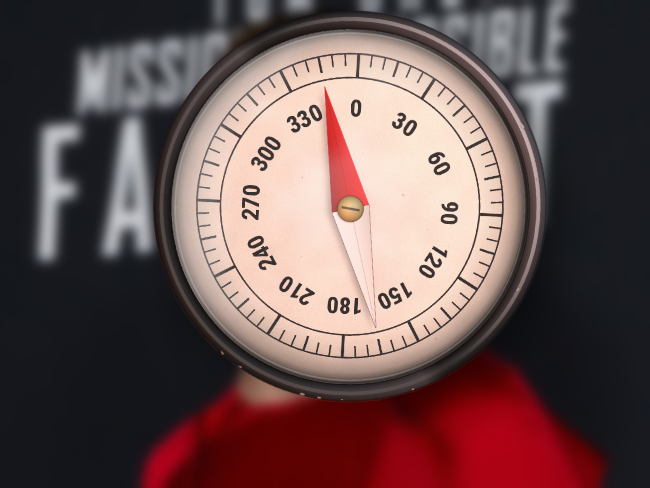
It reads 345,°
